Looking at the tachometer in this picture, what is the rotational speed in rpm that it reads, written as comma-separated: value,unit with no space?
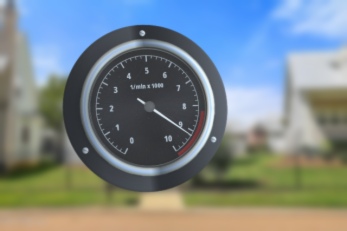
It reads 9200,rpm
